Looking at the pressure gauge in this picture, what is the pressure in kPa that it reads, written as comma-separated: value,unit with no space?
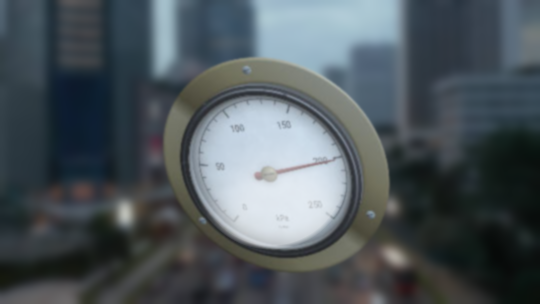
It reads 200,kPa
